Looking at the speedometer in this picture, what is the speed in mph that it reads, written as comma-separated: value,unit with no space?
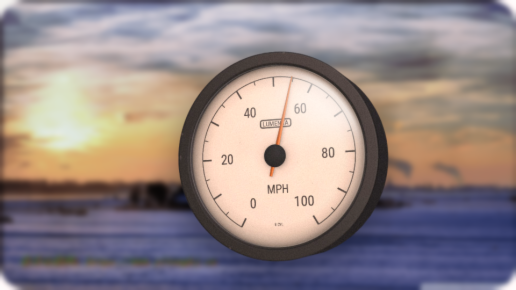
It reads 55,mph
